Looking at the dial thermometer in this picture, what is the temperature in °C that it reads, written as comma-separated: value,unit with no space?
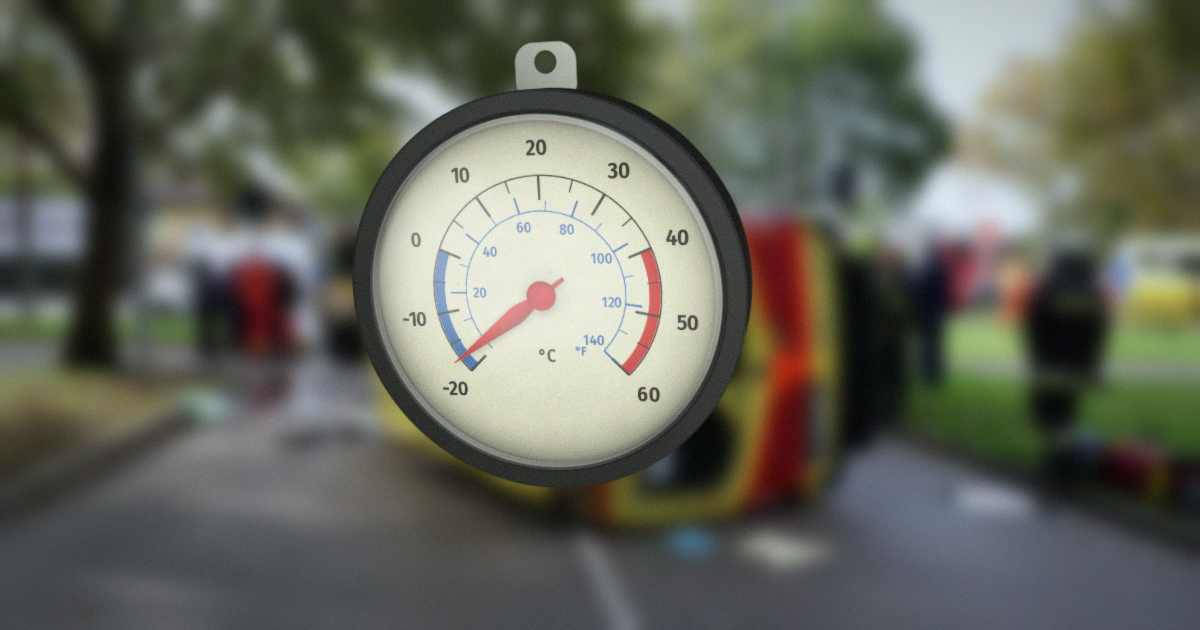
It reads -17.5,°C
